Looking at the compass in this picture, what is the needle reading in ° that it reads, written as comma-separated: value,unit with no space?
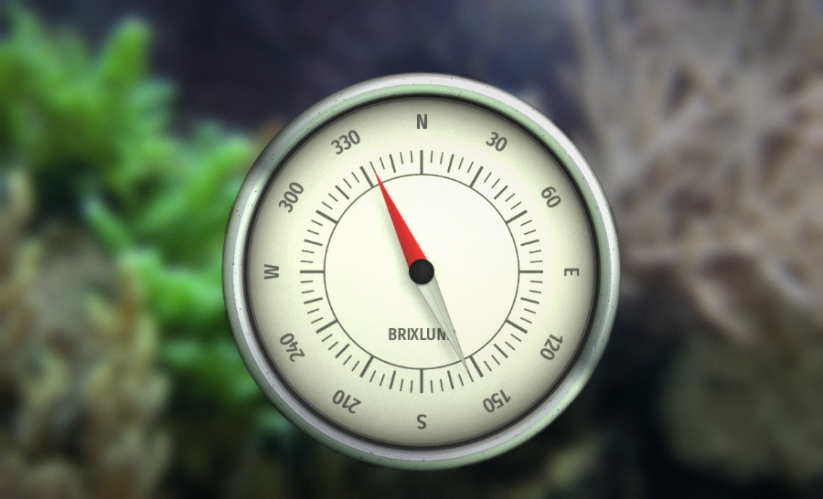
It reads 335,°
